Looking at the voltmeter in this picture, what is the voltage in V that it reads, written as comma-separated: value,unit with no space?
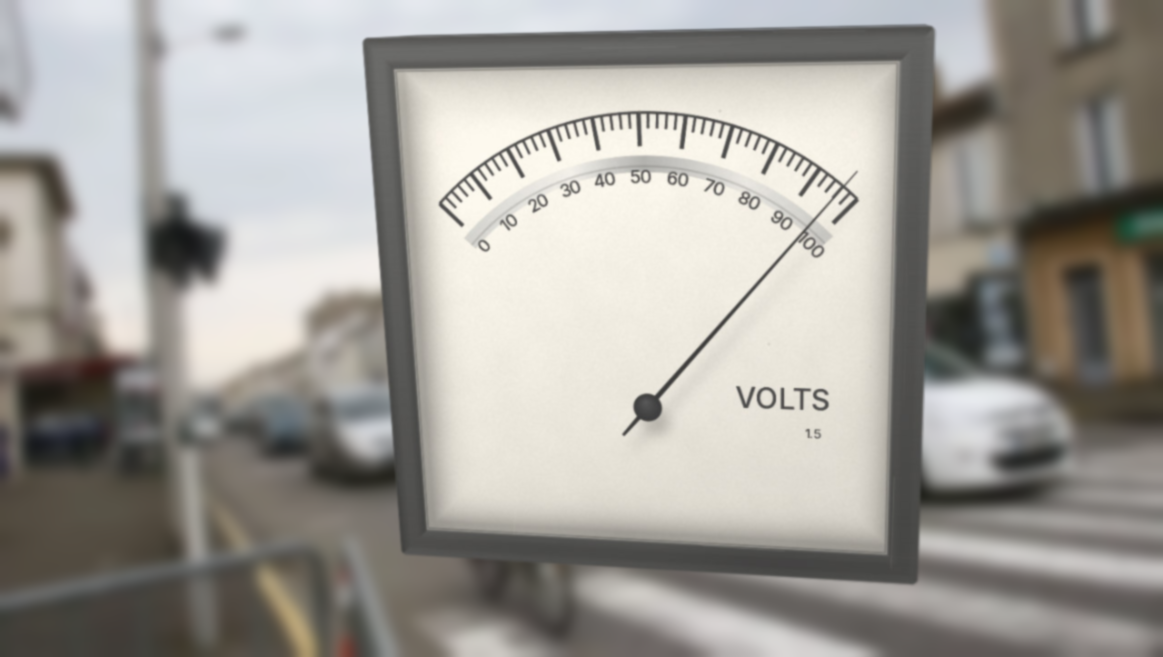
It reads 96,V
